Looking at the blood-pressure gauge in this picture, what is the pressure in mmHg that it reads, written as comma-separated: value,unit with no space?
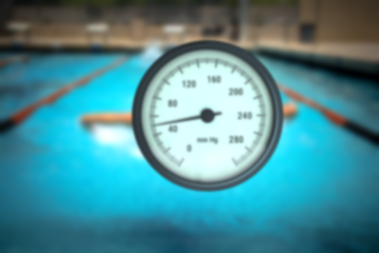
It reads 50,mmHg
